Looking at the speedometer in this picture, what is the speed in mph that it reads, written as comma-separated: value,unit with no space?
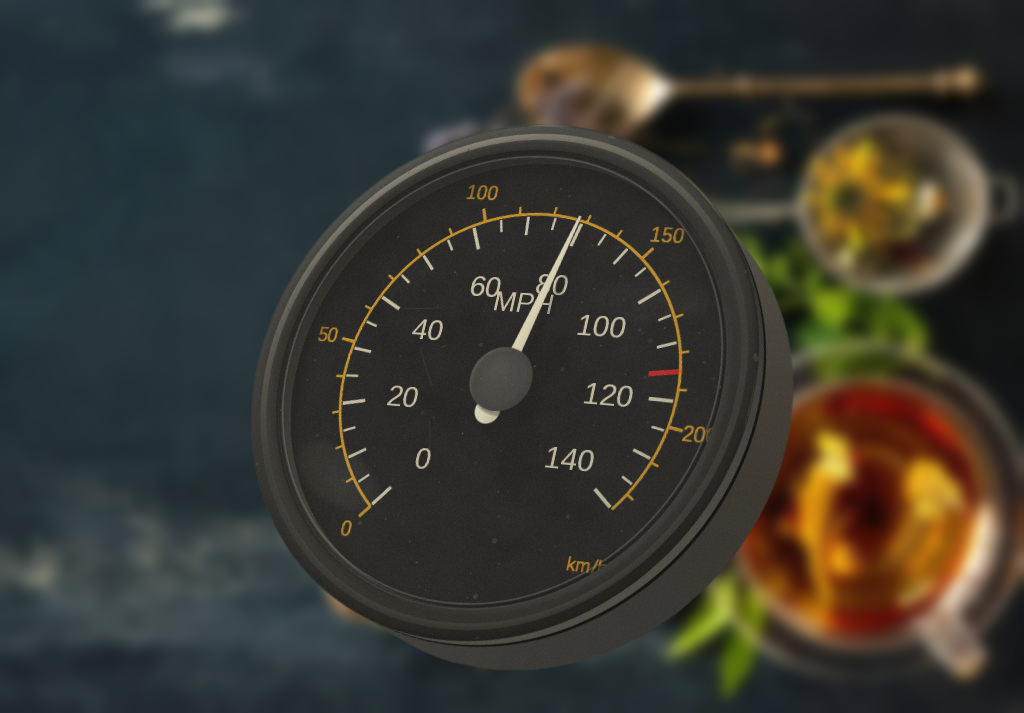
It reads 80,mph
